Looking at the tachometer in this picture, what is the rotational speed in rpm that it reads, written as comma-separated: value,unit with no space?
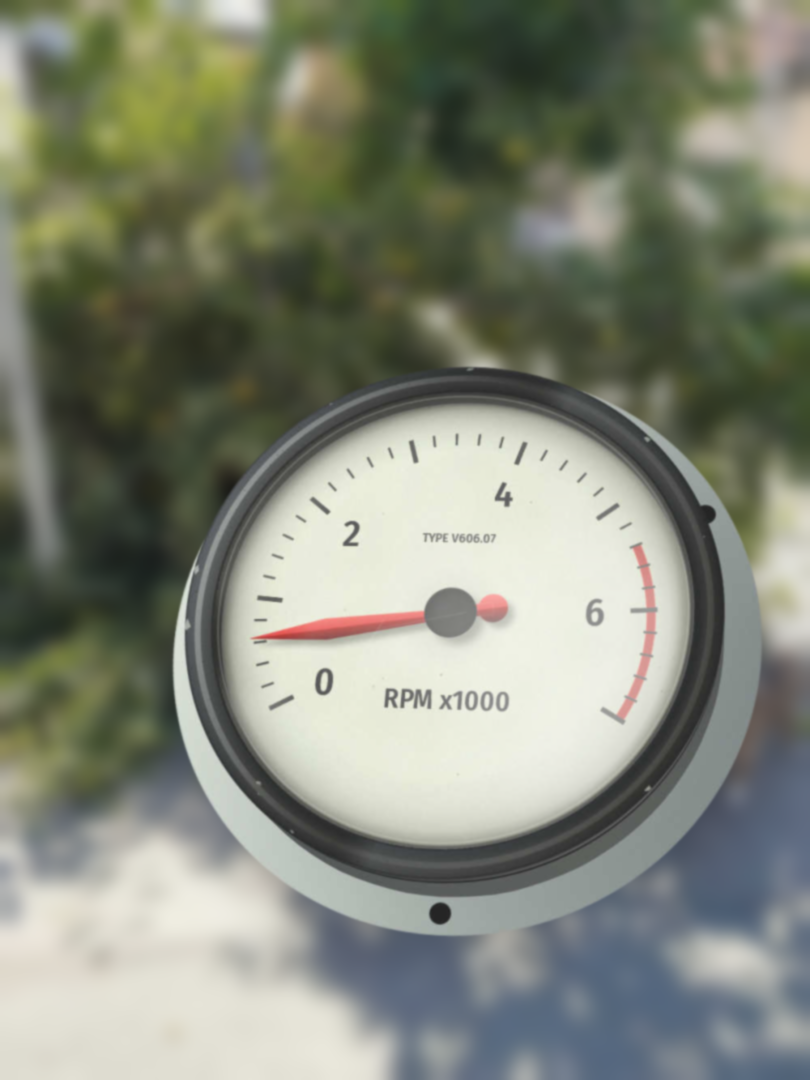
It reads 600,rpm
